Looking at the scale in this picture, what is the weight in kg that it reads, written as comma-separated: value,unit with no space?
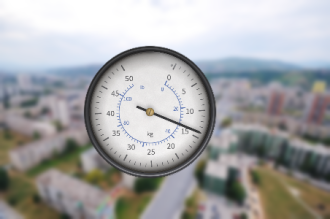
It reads 14,kg
